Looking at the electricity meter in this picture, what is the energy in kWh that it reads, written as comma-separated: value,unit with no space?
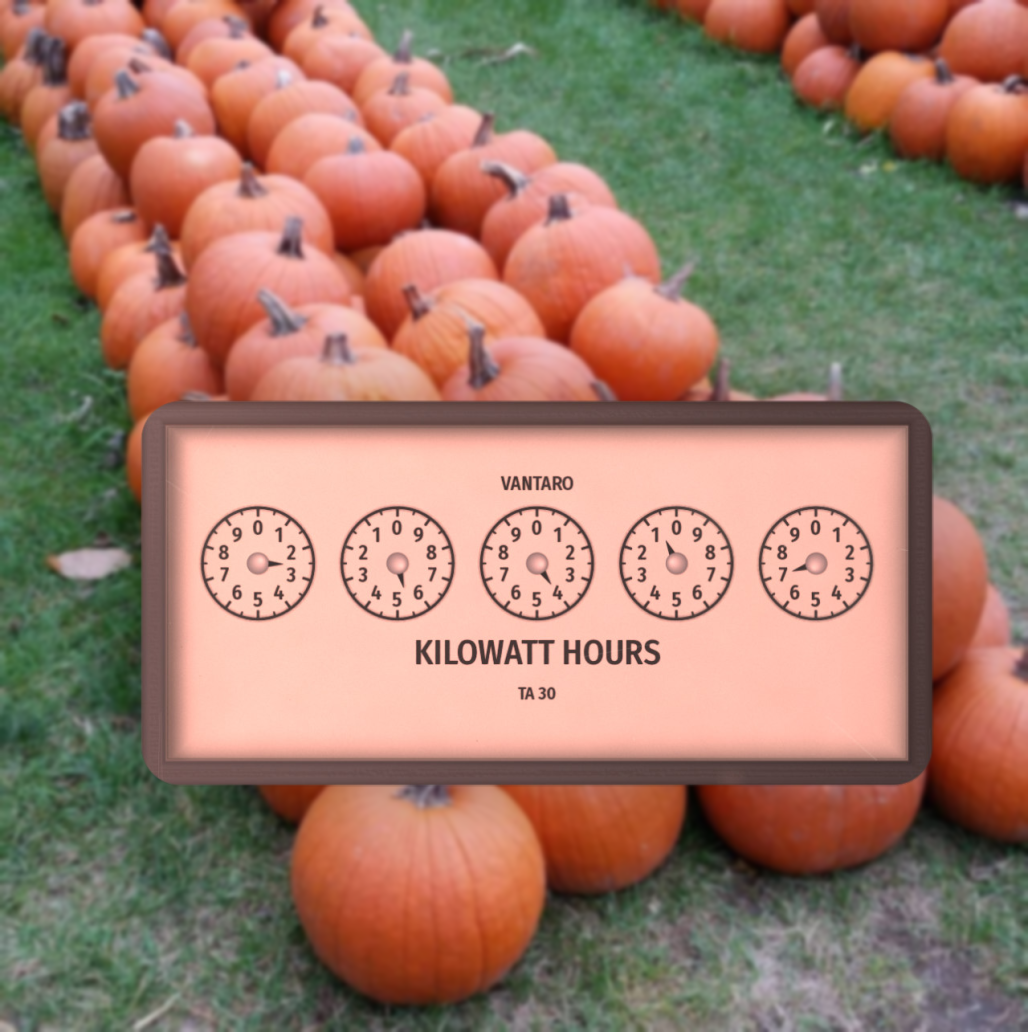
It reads 25407,kWh
